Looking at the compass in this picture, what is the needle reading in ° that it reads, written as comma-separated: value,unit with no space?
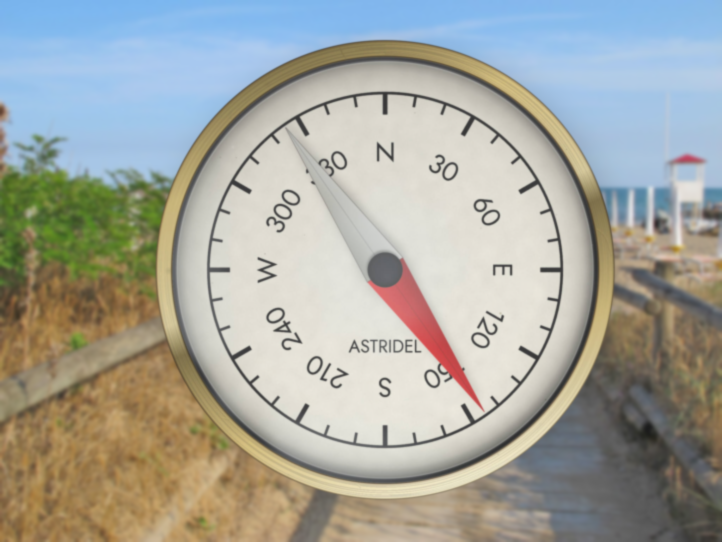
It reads 145,°
